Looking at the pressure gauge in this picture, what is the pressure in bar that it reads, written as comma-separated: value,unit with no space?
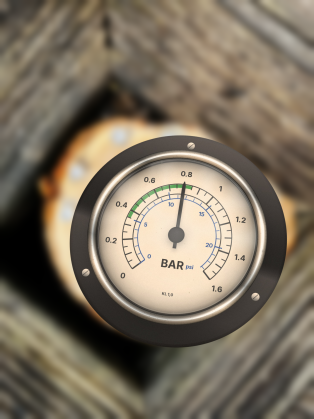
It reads 0.8,bar
